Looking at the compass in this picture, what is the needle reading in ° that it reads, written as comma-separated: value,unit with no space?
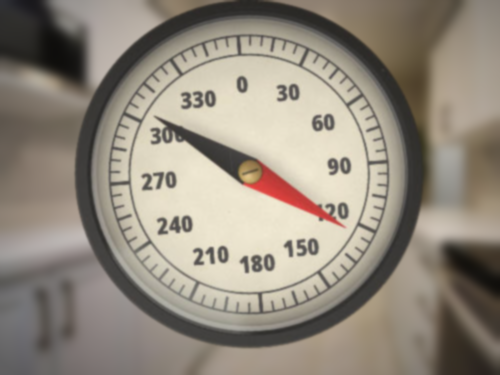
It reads 125,°
